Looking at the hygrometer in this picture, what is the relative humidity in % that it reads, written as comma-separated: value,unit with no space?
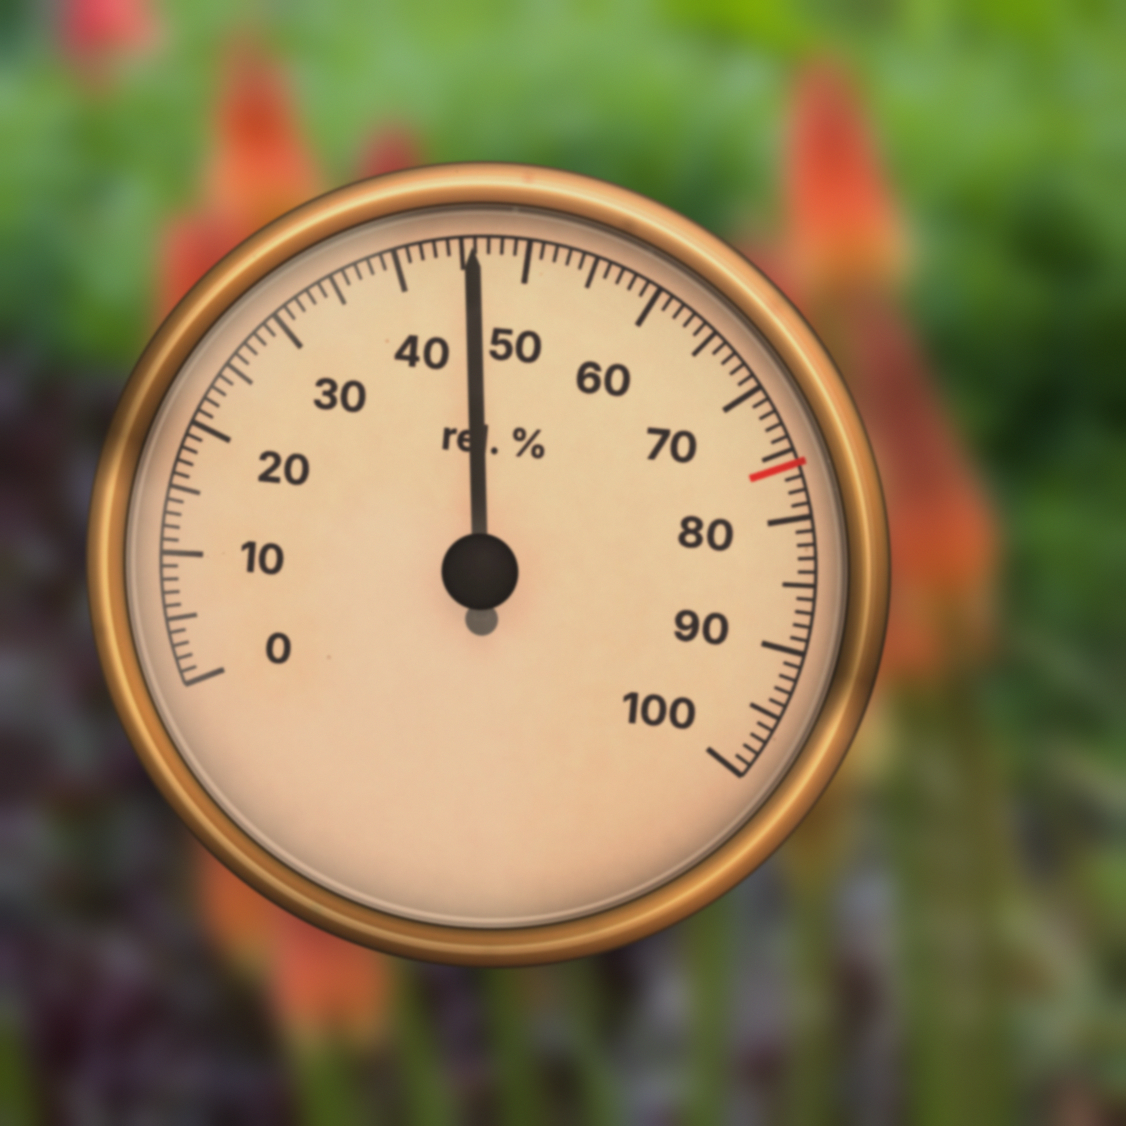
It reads 46,%
